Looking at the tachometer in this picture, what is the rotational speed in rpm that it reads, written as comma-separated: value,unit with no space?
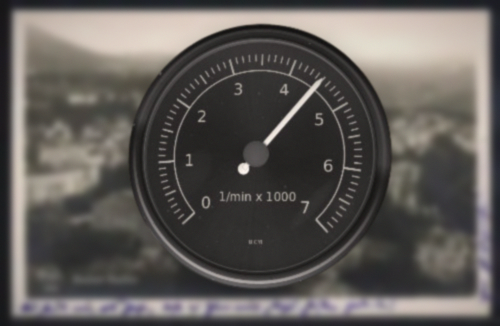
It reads 4500,rpm
